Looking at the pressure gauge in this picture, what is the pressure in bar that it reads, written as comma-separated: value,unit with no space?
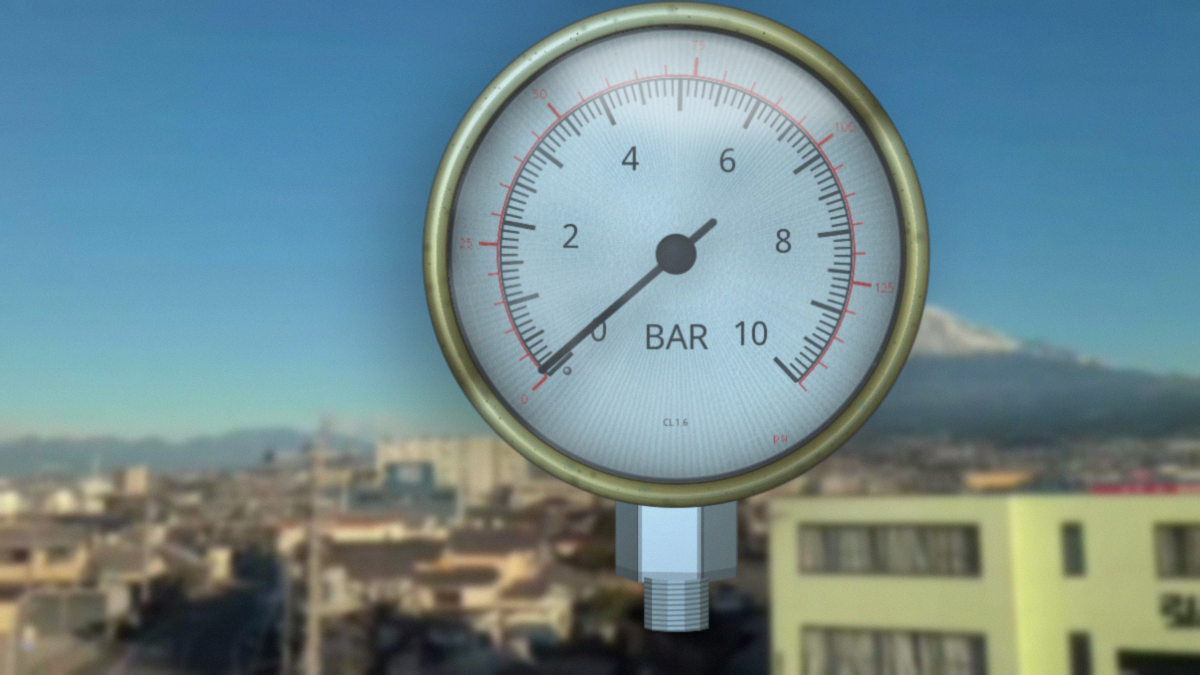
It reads 0.1,bar
